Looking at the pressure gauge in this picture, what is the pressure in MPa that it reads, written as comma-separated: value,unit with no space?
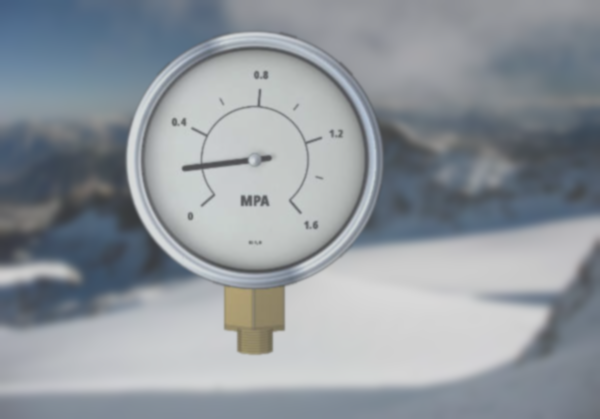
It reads 0.2,MPa
